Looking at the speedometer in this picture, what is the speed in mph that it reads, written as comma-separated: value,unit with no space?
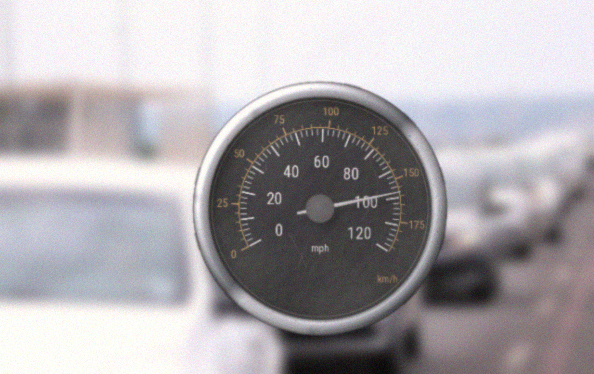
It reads 98,mph
